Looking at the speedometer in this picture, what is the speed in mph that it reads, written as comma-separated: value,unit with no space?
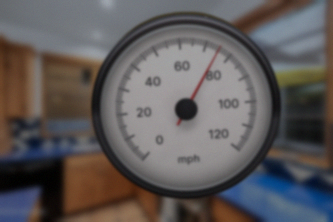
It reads 75,mph
